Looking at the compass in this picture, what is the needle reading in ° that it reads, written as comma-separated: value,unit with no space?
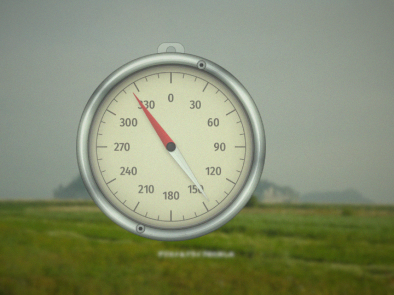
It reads 325,°
